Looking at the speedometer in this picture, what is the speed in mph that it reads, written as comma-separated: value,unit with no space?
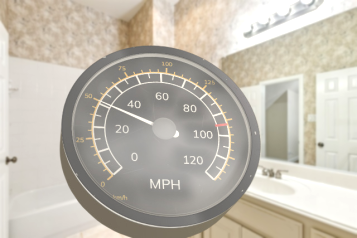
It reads 30,mph
